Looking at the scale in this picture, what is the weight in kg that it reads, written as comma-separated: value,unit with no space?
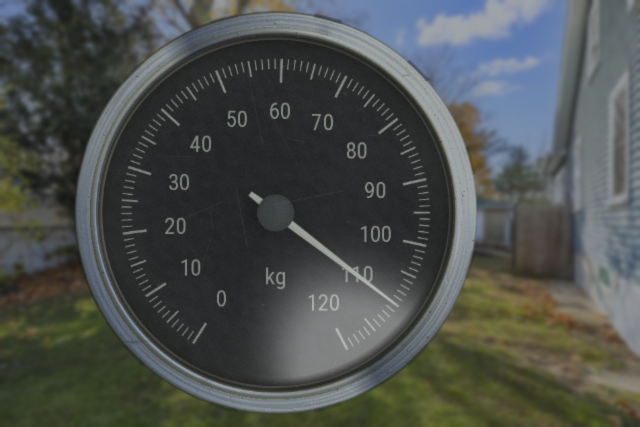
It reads 110,kg
